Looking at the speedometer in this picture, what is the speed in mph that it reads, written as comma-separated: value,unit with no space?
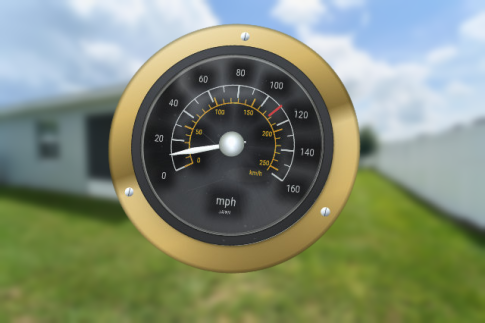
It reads 10,mph
